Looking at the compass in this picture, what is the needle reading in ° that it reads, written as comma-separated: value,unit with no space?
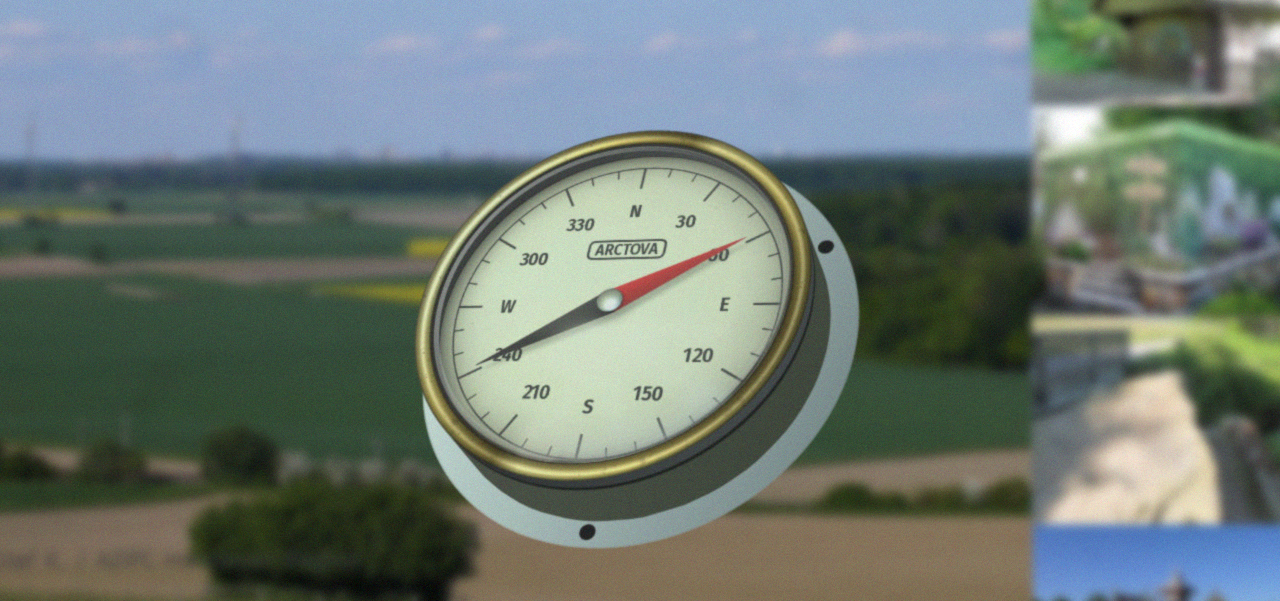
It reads 60,°
